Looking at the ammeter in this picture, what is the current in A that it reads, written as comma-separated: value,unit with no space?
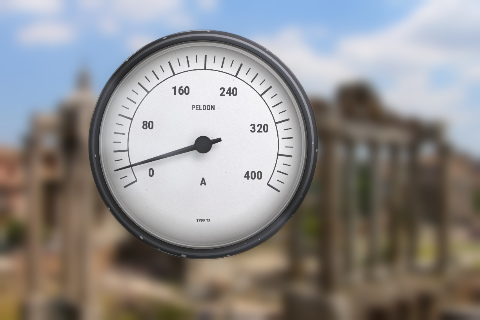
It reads 20,A
